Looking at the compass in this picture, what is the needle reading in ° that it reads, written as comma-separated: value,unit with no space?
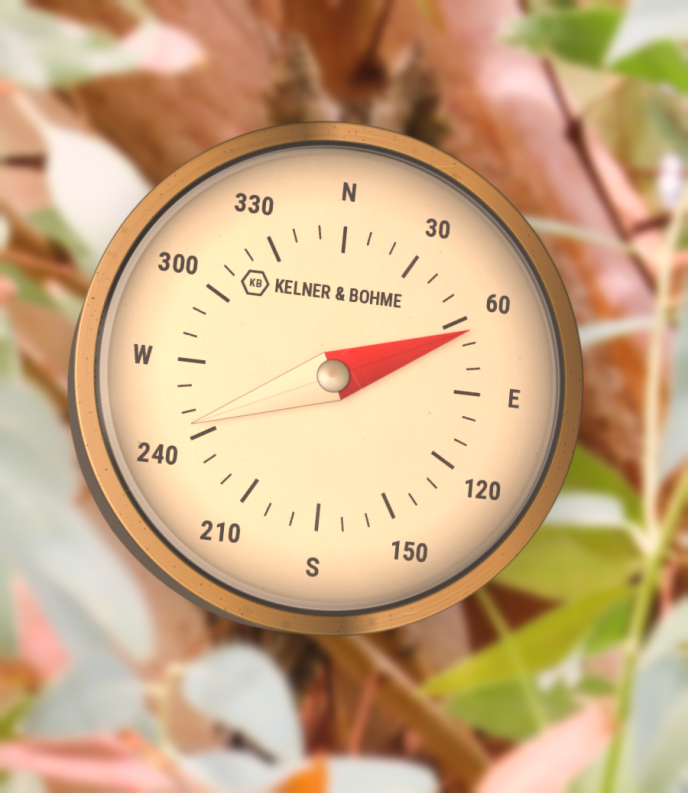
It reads 65,°
